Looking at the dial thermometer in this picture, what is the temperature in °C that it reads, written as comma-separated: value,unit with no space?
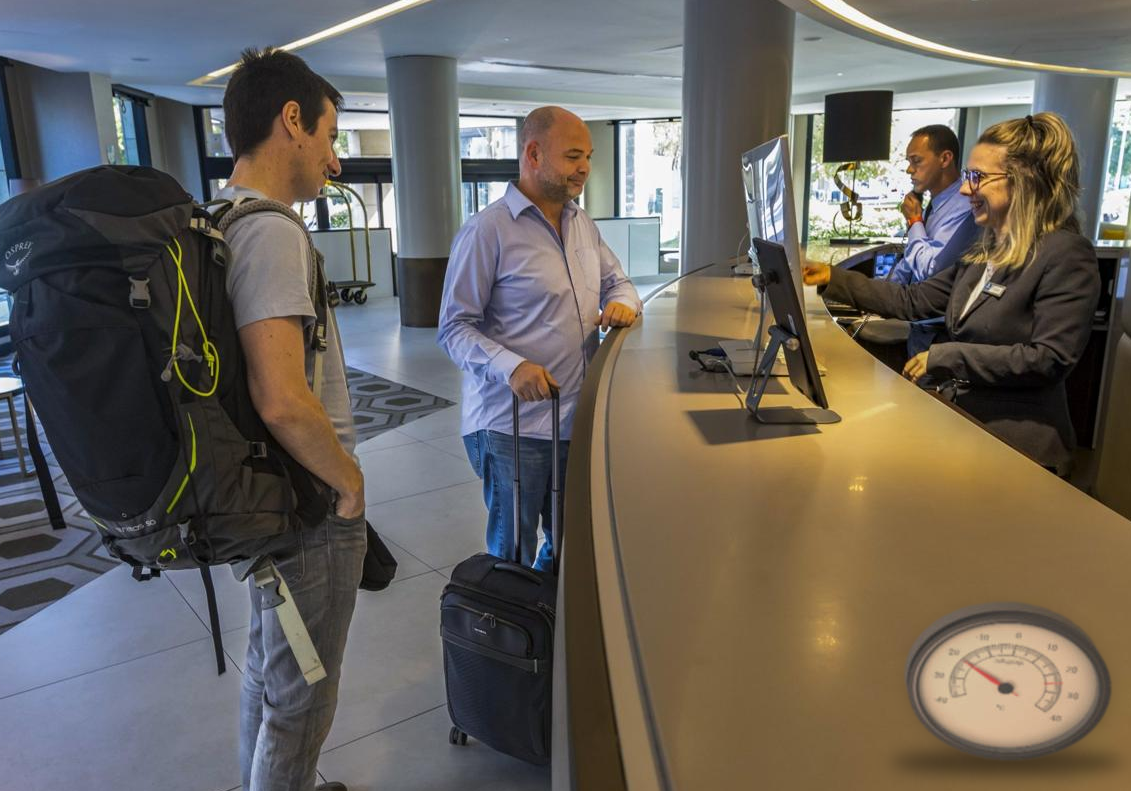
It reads -20,°C
